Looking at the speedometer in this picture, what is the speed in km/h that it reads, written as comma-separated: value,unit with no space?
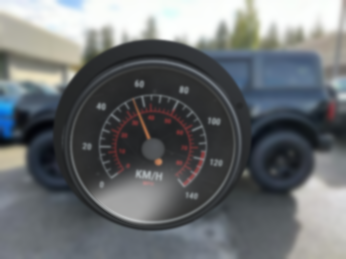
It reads 55,km/h
